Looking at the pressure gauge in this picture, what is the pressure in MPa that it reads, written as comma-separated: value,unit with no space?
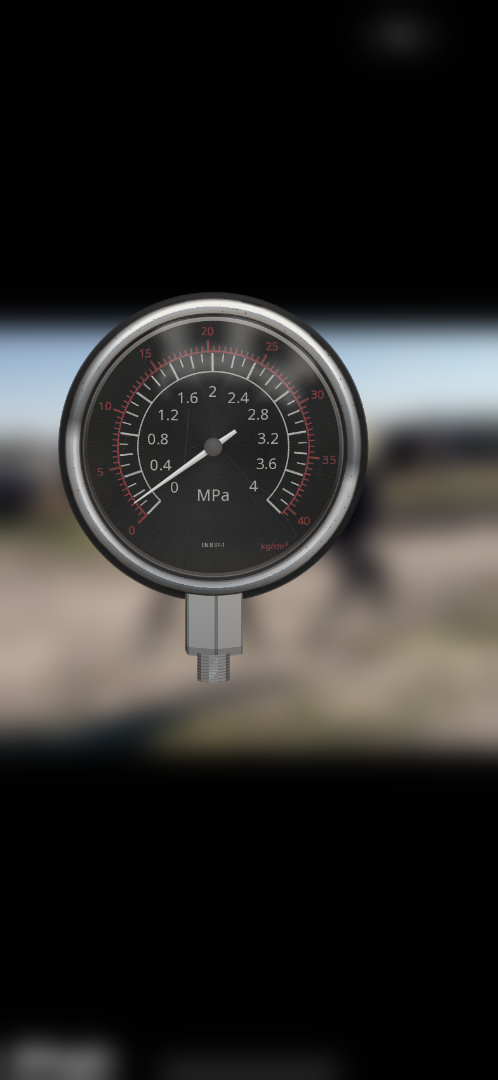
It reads 0.15,MPa
